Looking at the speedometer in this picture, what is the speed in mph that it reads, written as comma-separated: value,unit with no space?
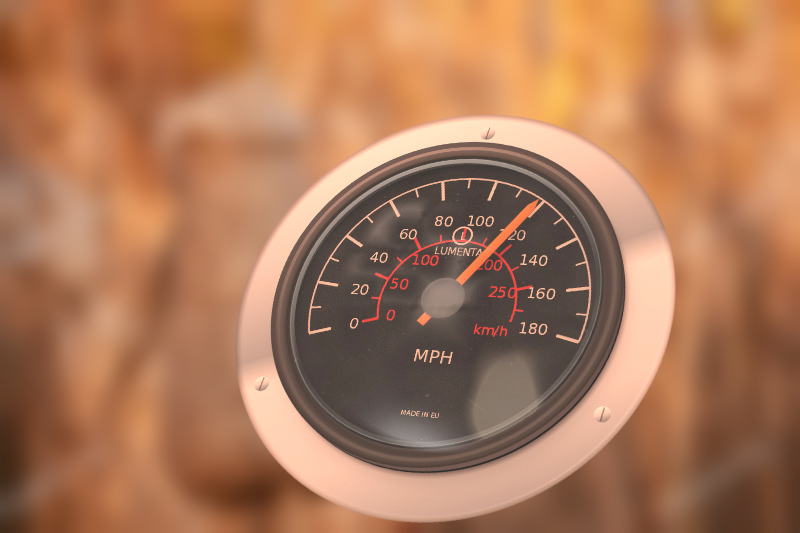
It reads 120,mph
